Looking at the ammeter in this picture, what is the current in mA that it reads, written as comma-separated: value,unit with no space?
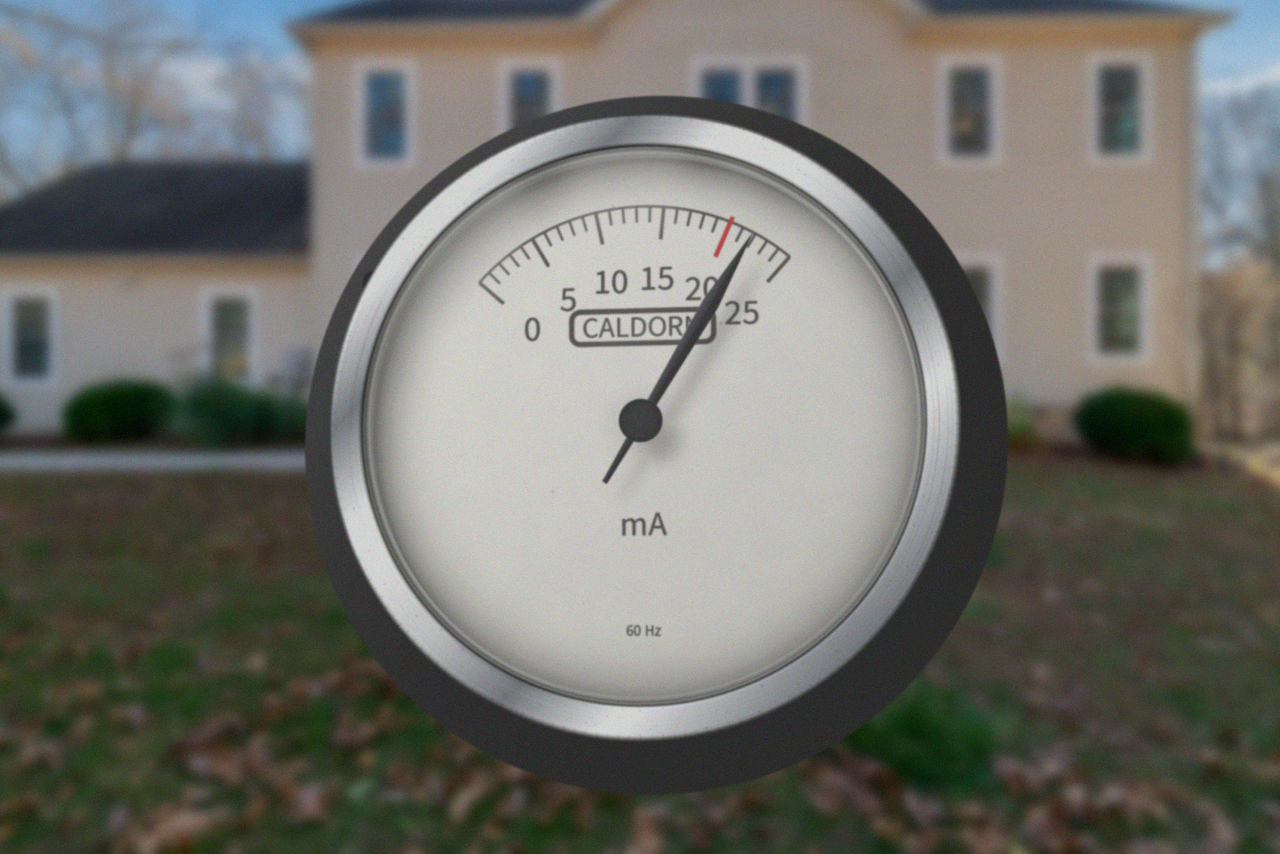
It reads 22,mA
